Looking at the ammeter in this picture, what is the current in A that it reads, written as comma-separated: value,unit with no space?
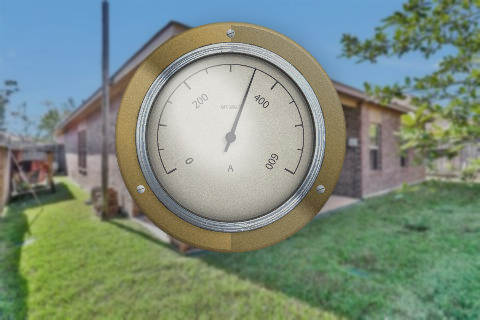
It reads 350,A
